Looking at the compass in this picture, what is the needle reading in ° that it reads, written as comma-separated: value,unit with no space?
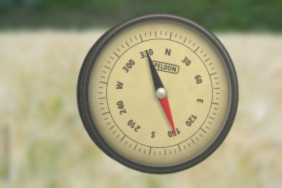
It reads 150,°
